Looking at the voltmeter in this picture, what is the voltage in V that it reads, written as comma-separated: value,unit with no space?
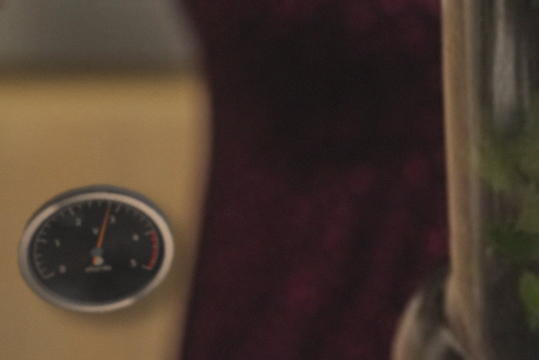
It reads 2.8,V
